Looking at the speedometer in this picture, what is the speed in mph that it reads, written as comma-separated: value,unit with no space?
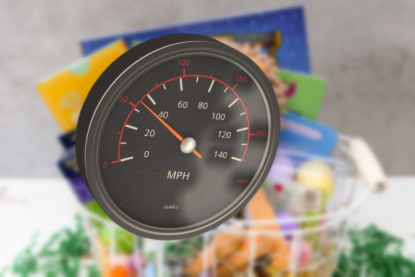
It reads 35,mph
